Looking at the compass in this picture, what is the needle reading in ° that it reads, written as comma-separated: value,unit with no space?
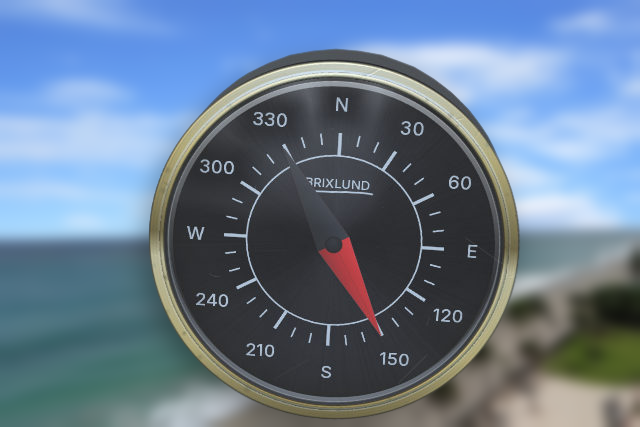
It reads 150,°
